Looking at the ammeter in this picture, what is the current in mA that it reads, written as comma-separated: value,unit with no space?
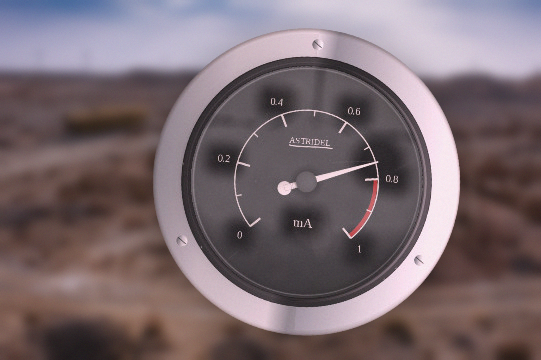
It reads 0.75,mA
